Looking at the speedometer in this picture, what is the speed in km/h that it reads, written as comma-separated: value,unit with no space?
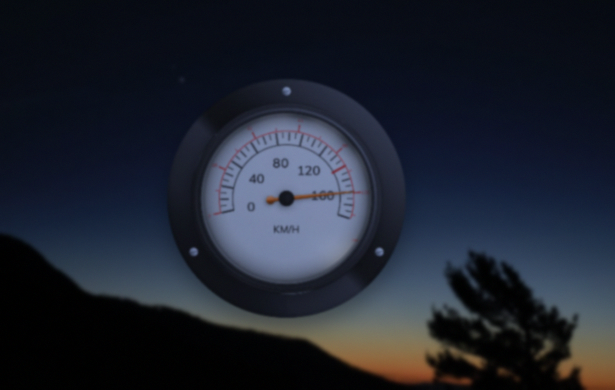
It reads 160,km/h
